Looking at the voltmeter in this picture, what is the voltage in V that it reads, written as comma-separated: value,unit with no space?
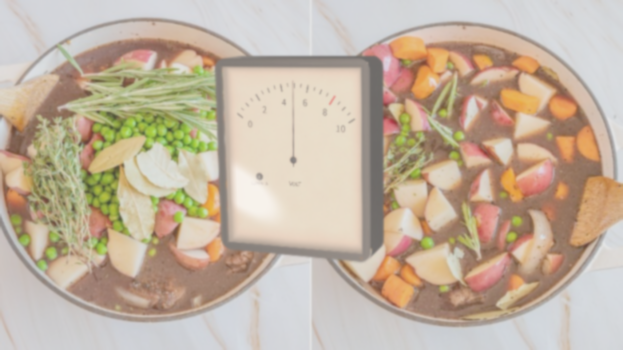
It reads 5,V
